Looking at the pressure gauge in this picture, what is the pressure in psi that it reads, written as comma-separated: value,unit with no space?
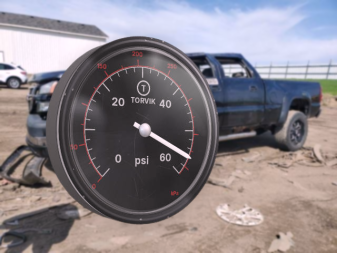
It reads 56,psi
